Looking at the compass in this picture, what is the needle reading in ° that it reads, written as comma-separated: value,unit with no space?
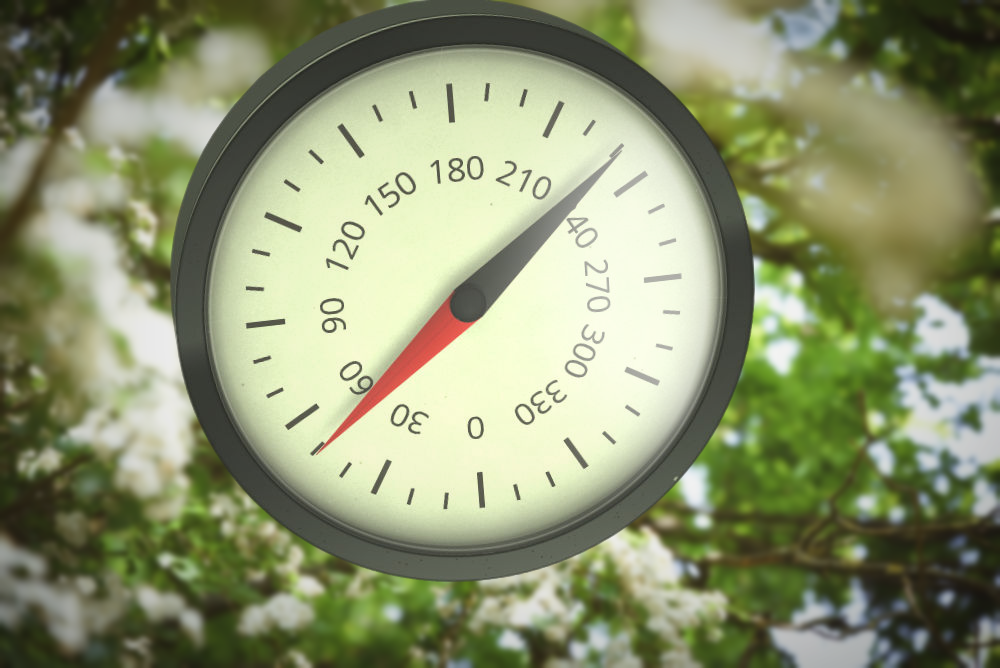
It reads 50,°
